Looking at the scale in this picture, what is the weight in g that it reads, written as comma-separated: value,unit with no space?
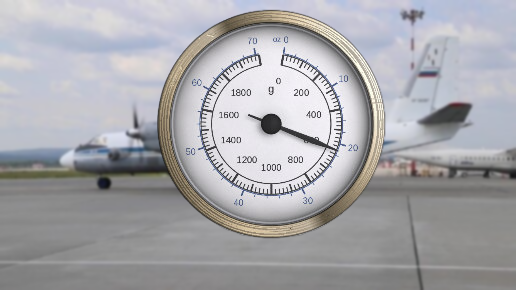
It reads 600,g
